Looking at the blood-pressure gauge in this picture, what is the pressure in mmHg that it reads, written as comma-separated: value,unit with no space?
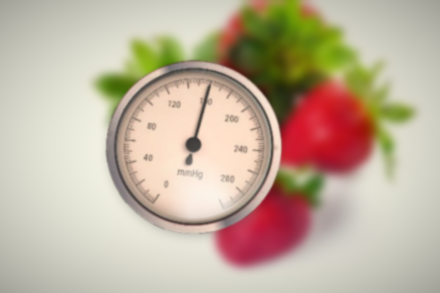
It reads 160,mmHg
